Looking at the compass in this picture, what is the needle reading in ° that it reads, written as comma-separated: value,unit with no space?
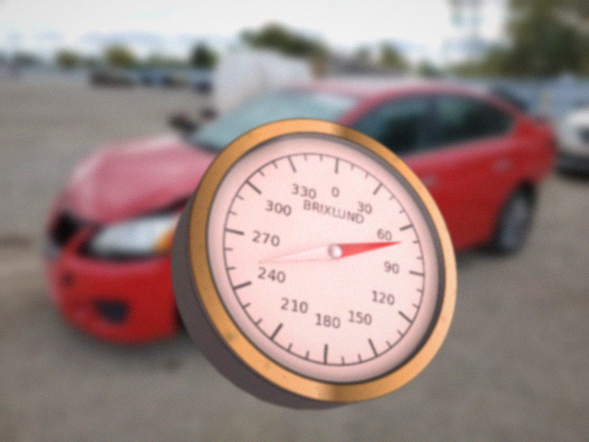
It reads 70,°
